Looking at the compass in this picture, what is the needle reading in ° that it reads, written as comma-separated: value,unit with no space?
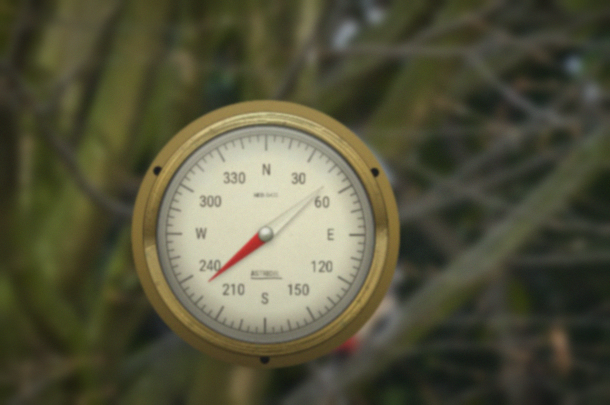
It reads 230,°
